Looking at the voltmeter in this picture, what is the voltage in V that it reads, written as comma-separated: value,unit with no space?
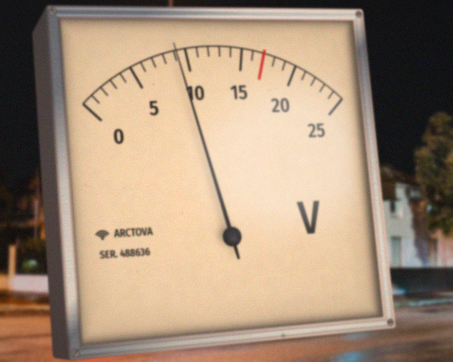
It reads 9,V
